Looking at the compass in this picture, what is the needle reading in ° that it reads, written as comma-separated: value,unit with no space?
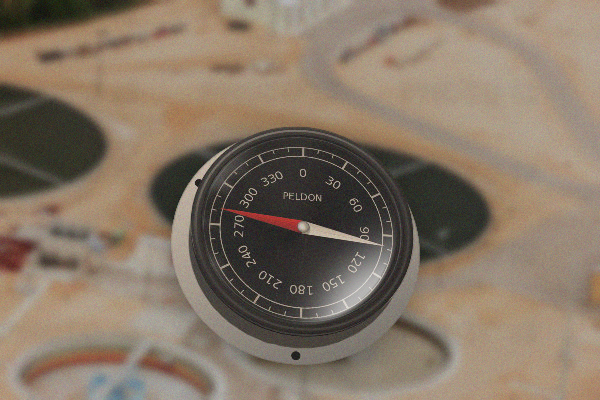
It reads 280,°
